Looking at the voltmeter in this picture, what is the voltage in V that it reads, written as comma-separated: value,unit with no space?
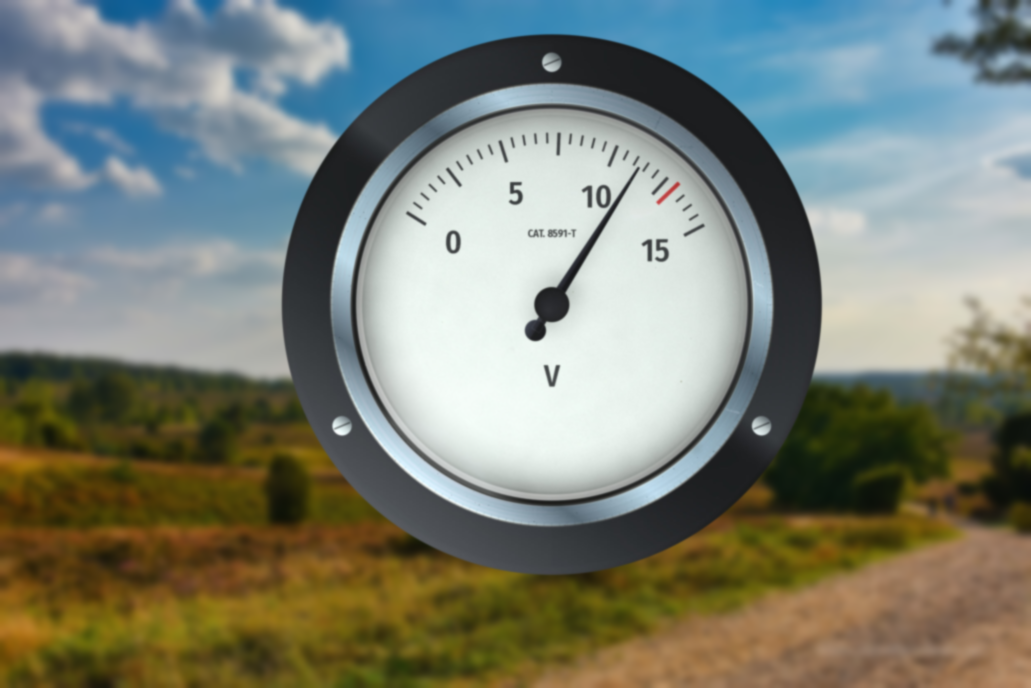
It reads 11.25,V
